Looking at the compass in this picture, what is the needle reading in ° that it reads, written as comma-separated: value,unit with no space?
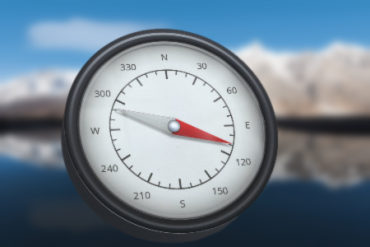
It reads 110,°
